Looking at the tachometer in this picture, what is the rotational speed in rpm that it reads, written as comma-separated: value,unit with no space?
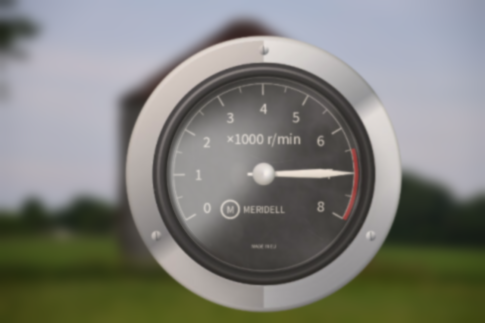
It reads 7000,rpm
